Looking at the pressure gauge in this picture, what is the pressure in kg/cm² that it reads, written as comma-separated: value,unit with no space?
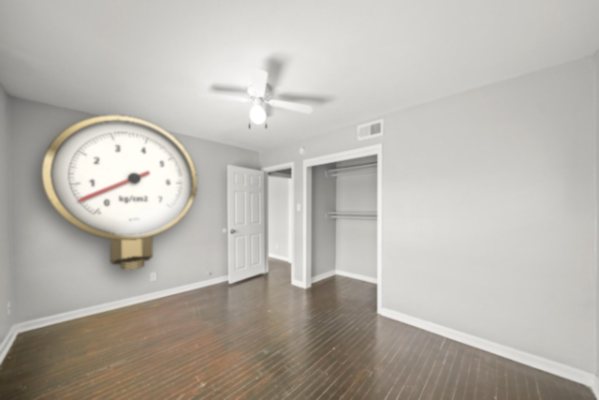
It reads 0.5,kg/cm²
